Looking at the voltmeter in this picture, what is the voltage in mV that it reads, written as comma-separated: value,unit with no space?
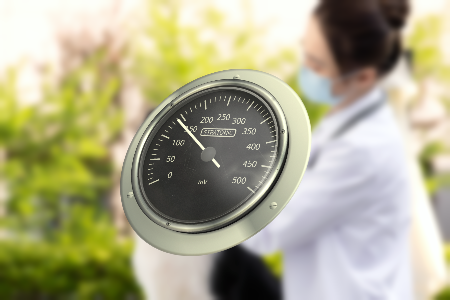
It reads 140,mV
